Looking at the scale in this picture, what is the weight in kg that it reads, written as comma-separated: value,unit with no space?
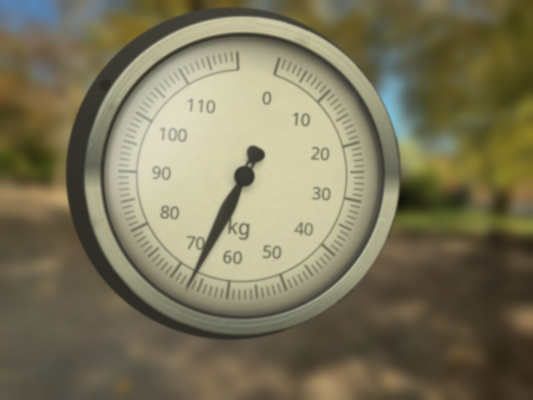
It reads 67,kg
